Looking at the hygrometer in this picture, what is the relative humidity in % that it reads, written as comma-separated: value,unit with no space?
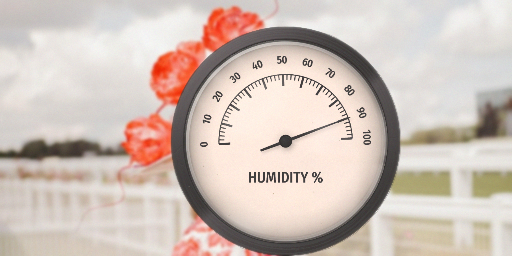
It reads 90,%
